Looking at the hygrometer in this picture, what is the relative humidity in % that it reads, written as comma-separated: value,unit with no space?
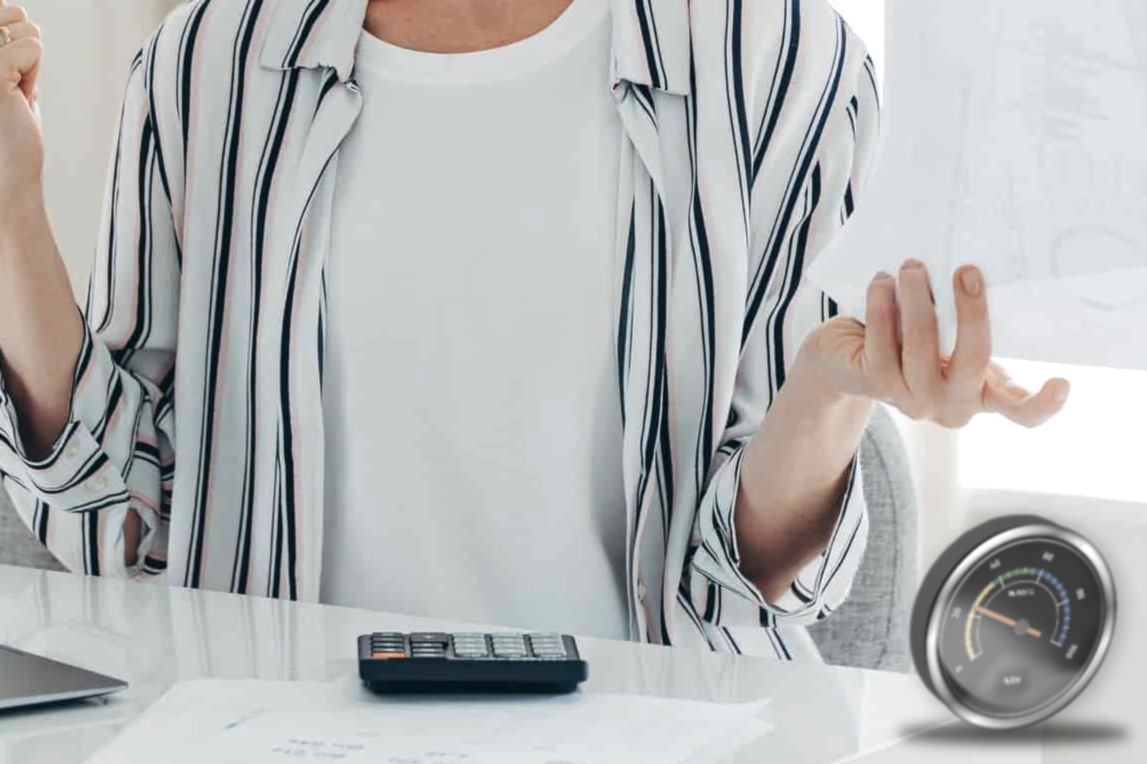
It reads 24,%
